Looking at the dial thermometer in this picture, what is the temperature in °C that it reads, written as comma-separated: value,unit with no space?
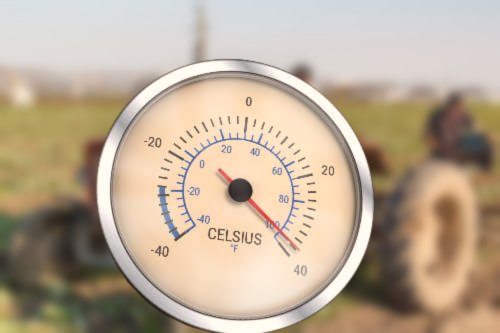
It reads 38,°C
